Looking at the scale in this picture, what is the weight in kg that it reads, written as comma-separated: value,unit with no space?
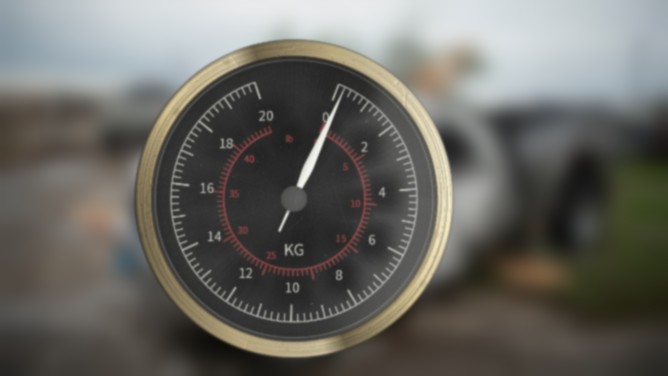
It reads 0.2,kg
